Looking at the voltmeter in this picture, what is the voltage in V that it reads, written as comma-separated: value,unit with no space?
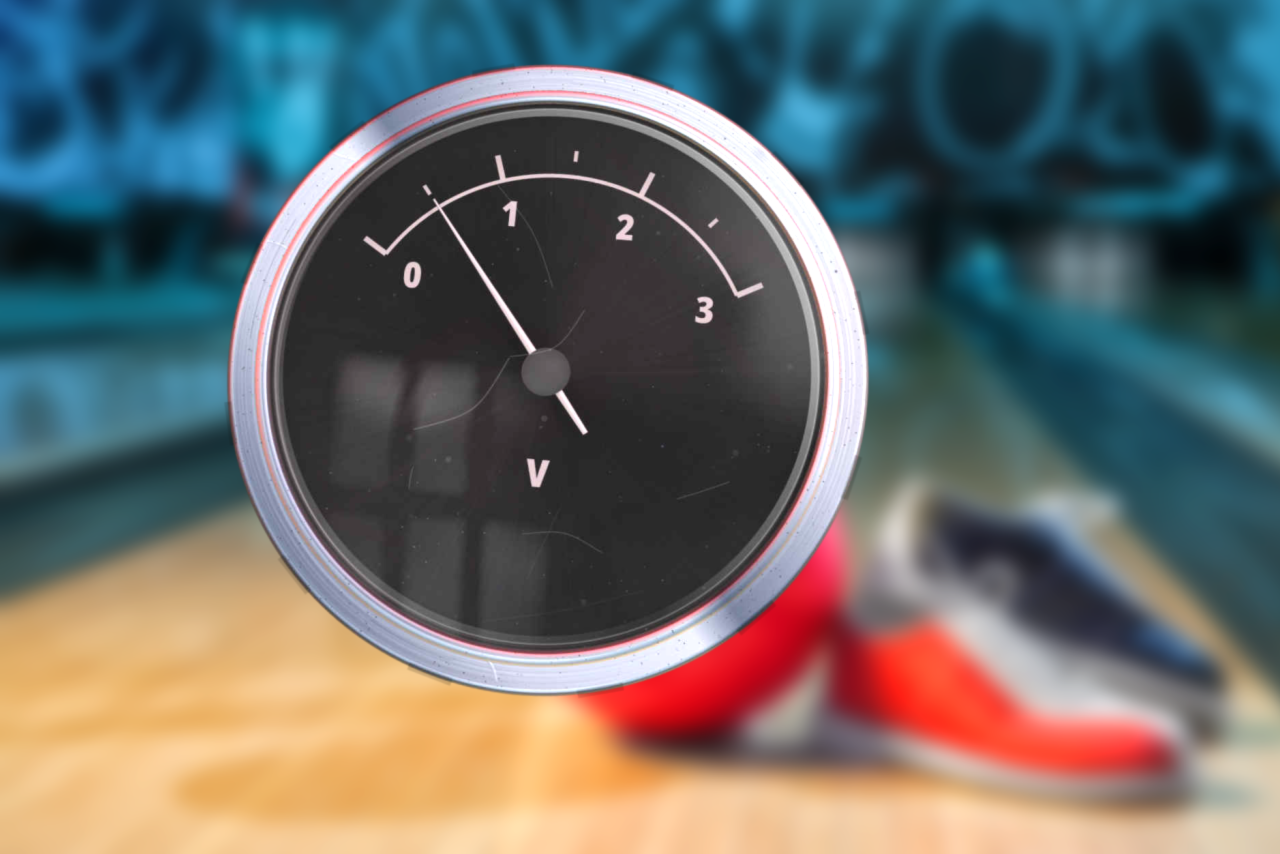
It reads 0.5,V
